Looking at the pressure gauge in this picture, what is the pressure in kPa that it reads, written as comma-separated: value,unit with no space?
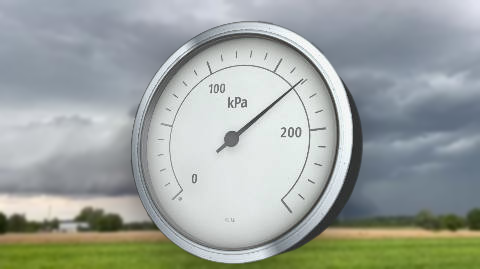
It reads 170,kPa
